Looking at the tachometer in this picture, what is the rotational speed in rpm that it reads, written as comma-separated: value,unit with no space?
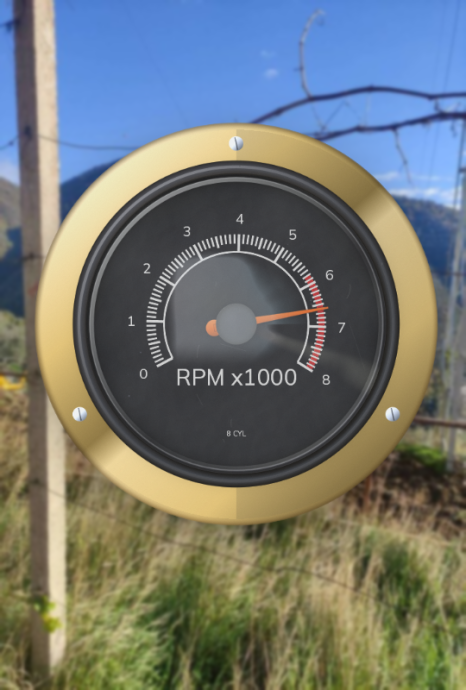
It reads 6600,rpm
